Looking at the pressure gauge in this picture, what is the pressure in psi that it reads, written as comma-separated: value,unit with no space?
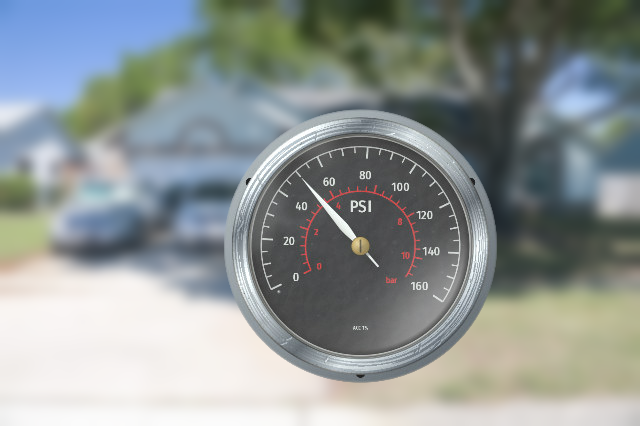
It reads 50,psi
